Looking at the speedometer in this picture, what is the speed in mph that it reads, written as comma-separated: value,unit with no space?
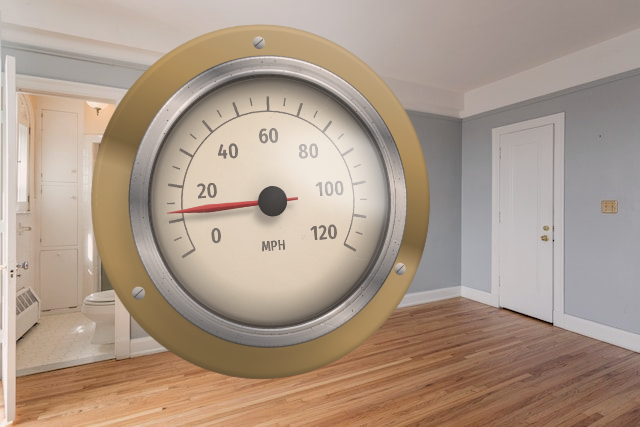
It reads 12.5,mph
